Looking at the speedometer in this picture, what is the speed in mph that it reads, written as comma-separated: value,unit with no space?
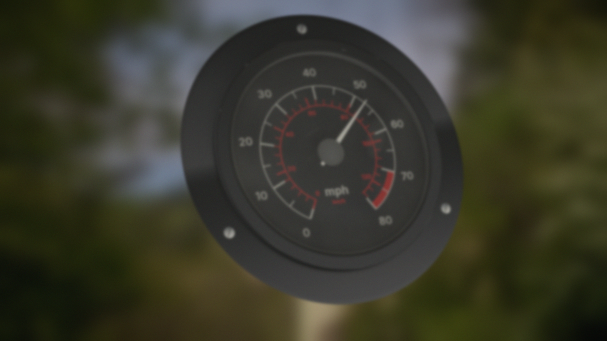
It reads 52.5,mph
